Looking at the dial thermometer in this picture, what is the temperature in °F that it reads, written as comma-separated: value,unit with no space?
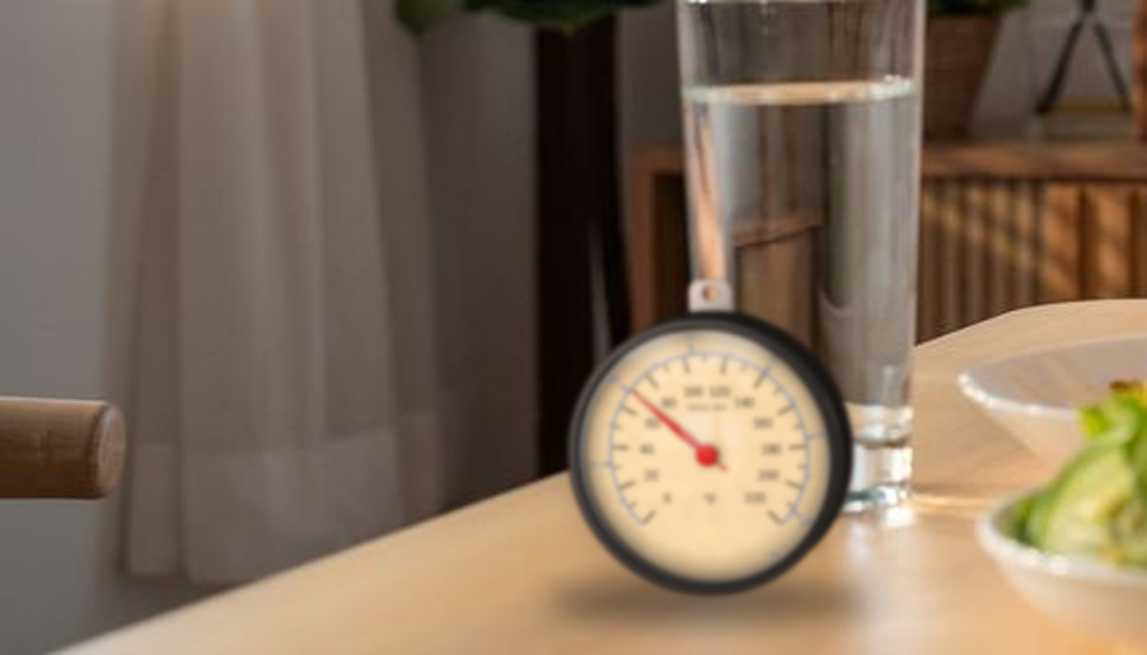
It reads 70,°F
